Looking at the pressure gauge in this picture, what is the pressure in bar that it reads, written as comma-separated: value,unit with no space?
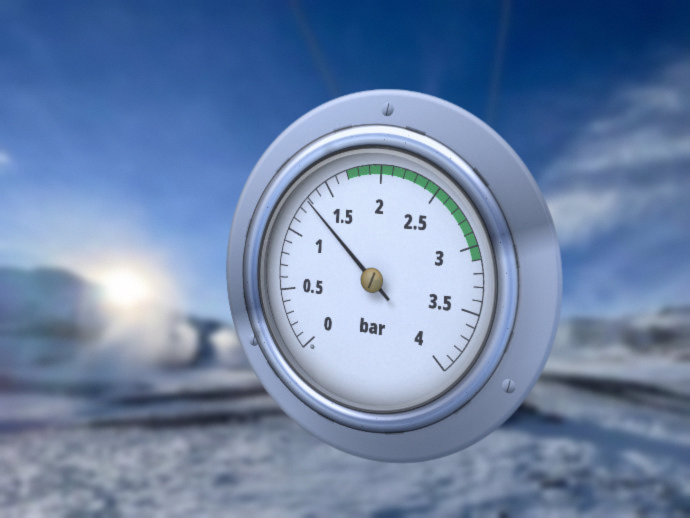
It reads 1.3,bar
